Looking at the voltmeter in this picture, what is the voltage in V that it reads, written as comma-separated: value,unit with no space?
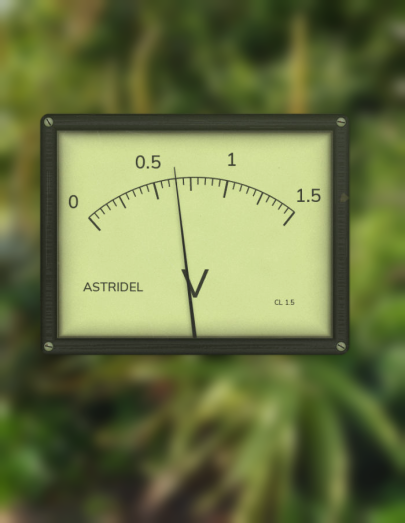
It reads 0.65,V
